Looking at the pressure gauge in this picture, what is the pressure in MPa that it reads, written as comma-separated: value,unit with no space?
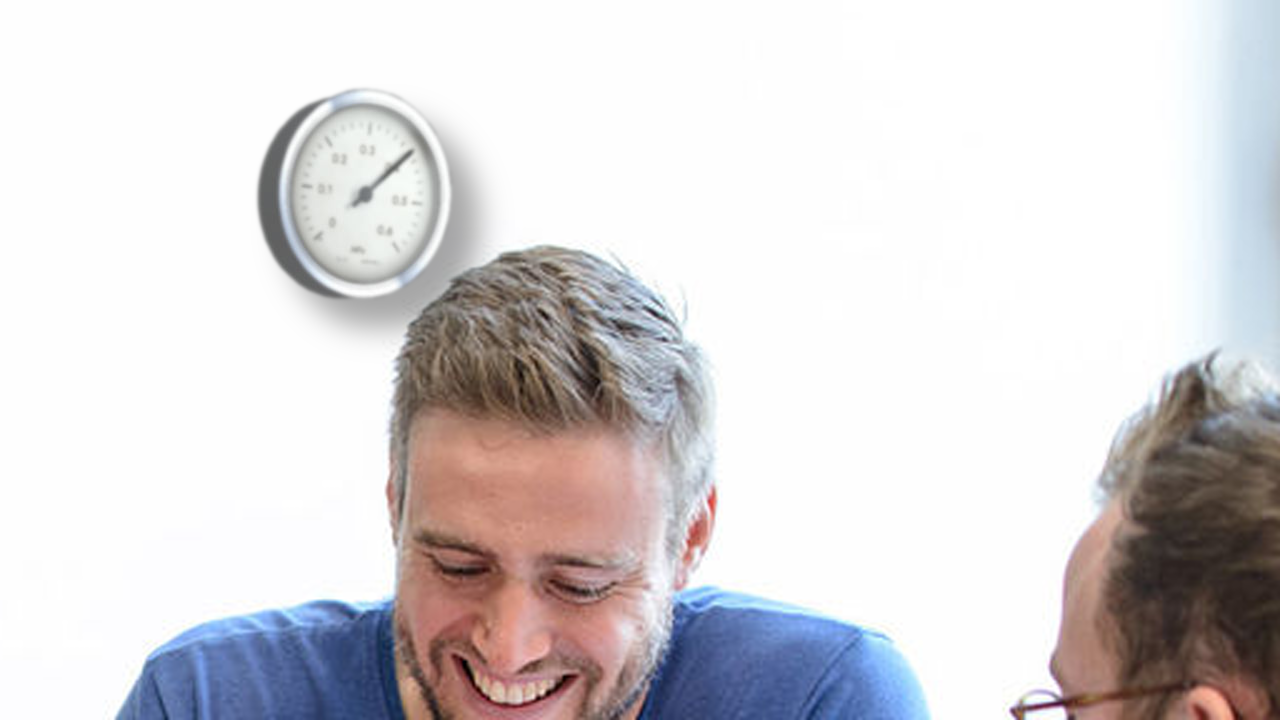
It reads 0.4,MPa
